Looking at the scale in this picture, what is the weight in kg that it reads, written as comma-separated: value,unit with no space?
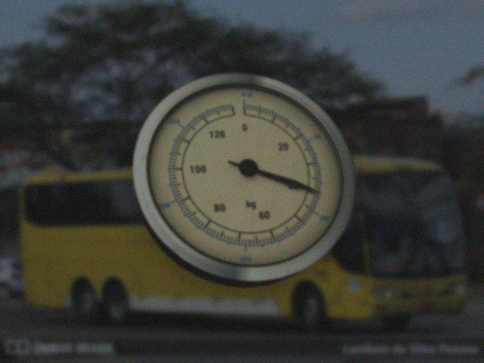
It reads 40,kg
